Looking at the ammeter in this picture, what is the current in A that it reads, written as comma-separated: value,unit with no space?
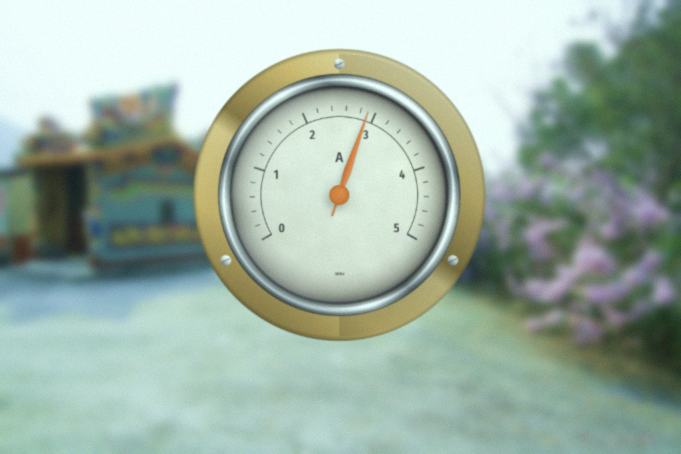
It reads 2.9,A
